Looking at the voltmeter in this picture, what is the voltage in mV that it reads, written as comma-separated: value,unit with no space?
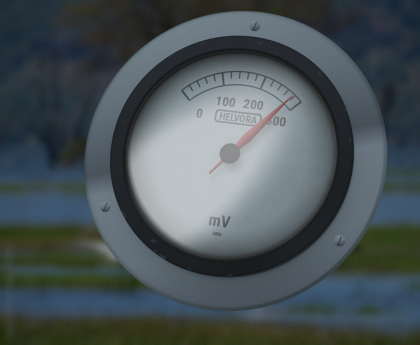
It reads 280,mV
